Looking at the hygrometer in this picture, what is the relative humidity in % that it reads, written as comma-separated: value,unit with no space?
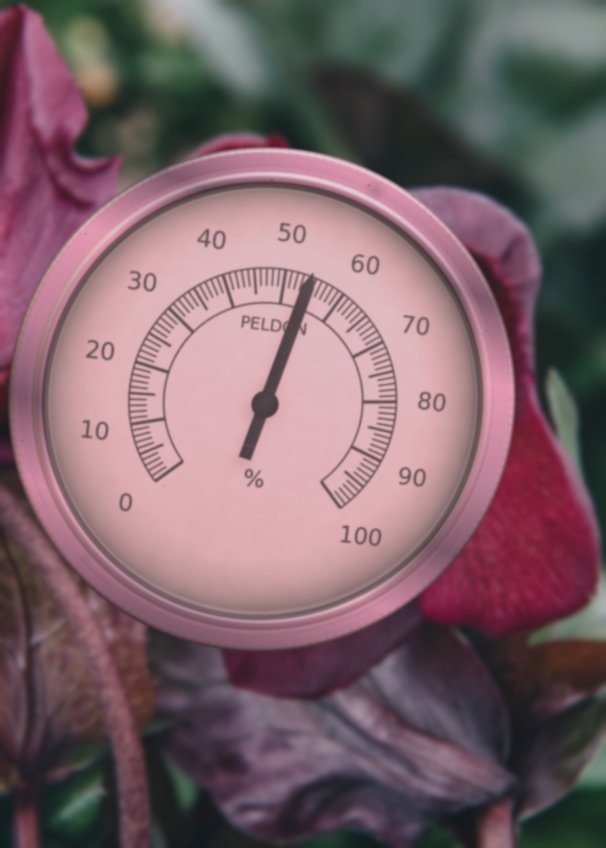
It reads 54,%
